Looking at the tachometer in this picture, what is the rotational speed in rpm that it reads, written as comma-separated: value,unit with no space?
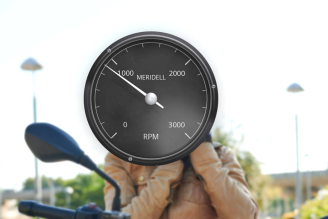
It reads 900,rpm
